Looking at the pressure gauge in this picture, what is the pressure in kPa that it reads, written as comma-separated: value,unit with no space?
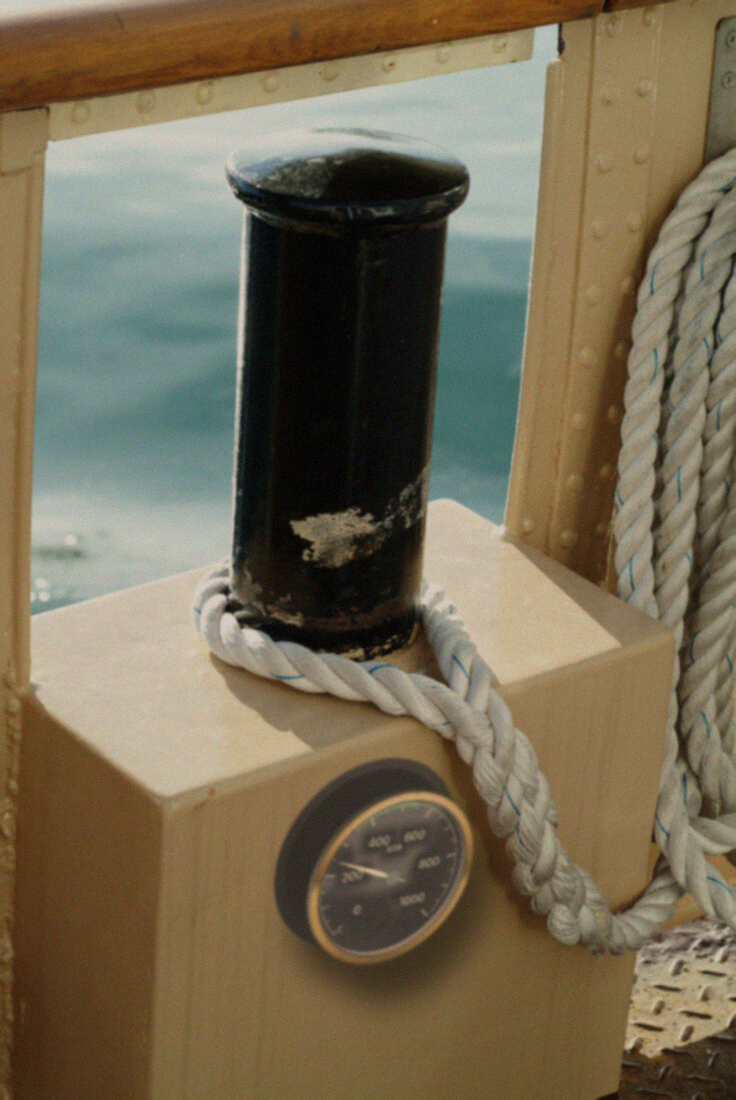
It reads 250,kPa
